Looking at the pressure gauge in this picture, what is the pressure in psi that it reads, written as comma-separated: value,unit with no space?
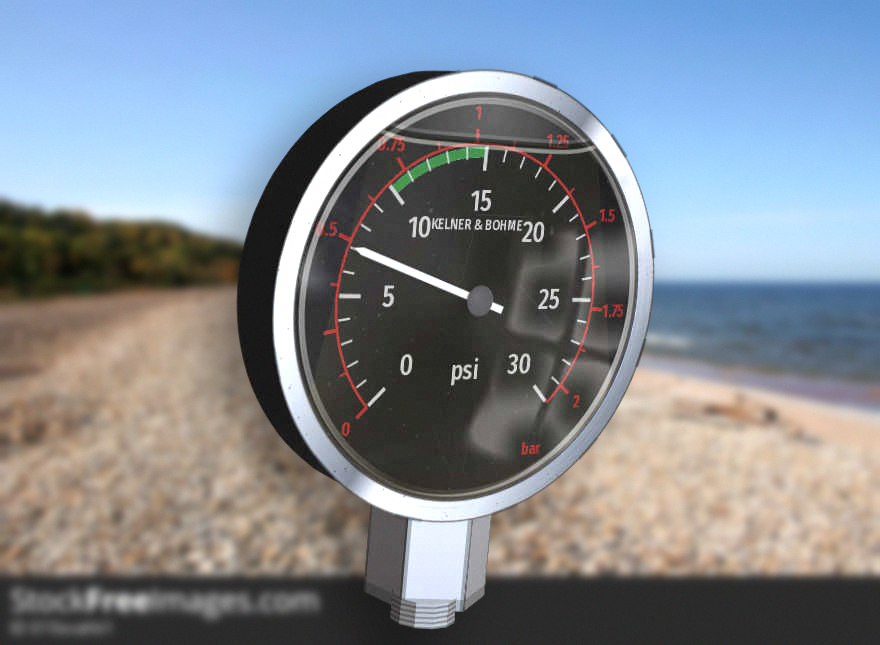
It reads 7,psi
